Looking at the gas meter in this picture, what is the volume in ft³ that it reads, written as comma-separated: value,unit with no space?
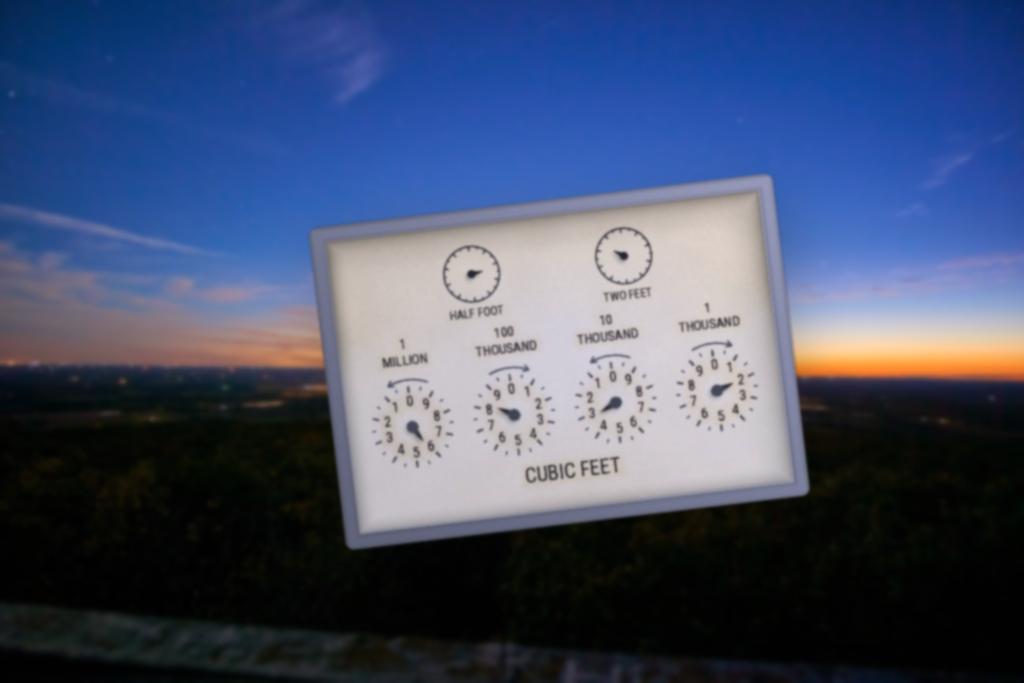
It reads 583200,ft³
